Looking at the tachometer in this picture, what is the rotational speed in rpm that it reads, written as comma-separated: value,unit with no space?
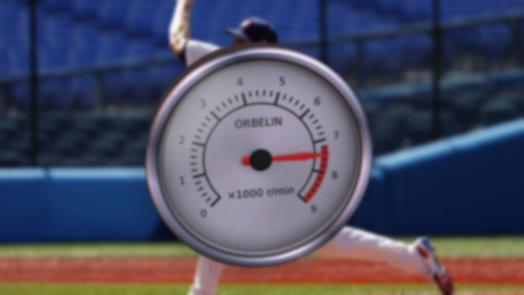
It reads 7400,rpm
